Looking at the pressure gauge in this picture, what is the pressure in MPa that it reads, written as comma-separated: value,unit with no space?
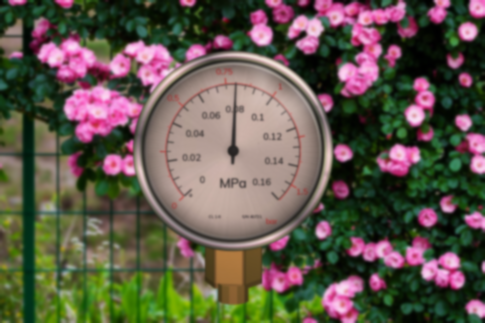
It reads 0.08,MPa
